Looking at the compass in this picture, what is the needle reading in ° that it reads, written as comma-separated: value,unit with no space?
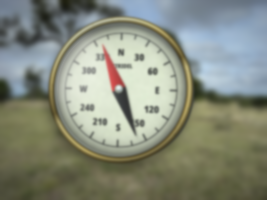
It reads 337.5,°
